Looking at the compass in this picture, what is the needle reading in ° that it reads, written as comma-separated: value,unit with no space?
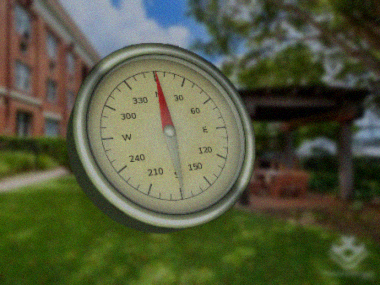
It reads 0,°
